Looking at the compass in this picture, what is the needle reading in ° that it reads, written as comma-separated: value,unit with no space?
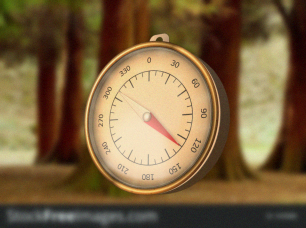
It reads 130,°
